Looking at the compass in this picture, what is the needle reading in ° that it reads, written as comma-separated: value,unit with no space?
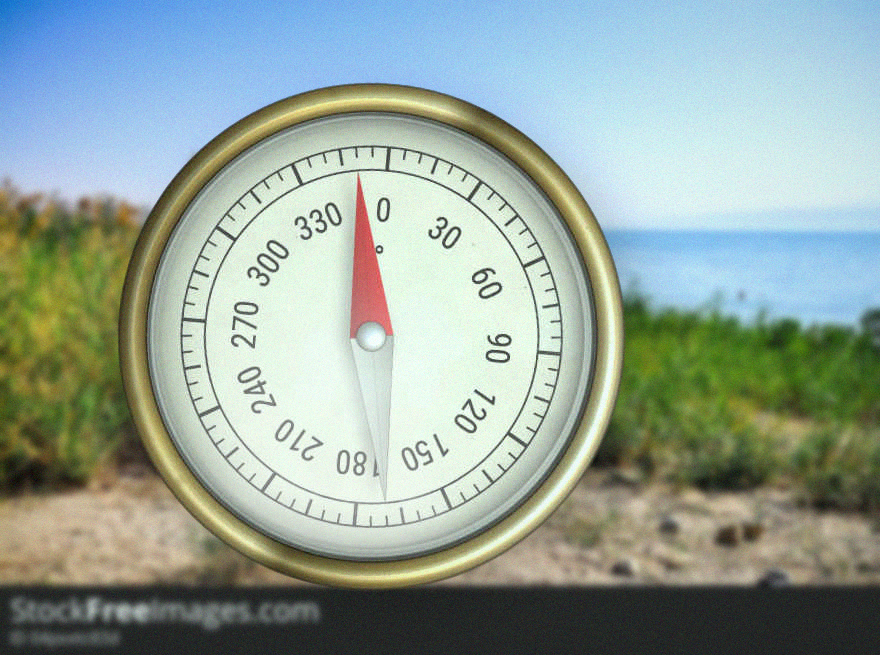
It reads 350,°
